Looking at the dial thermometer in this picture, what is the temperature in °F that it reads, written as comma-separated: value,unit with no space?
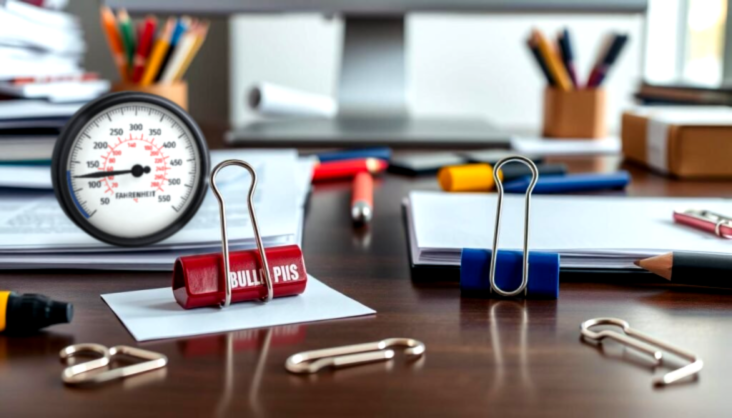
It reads 125,°F
